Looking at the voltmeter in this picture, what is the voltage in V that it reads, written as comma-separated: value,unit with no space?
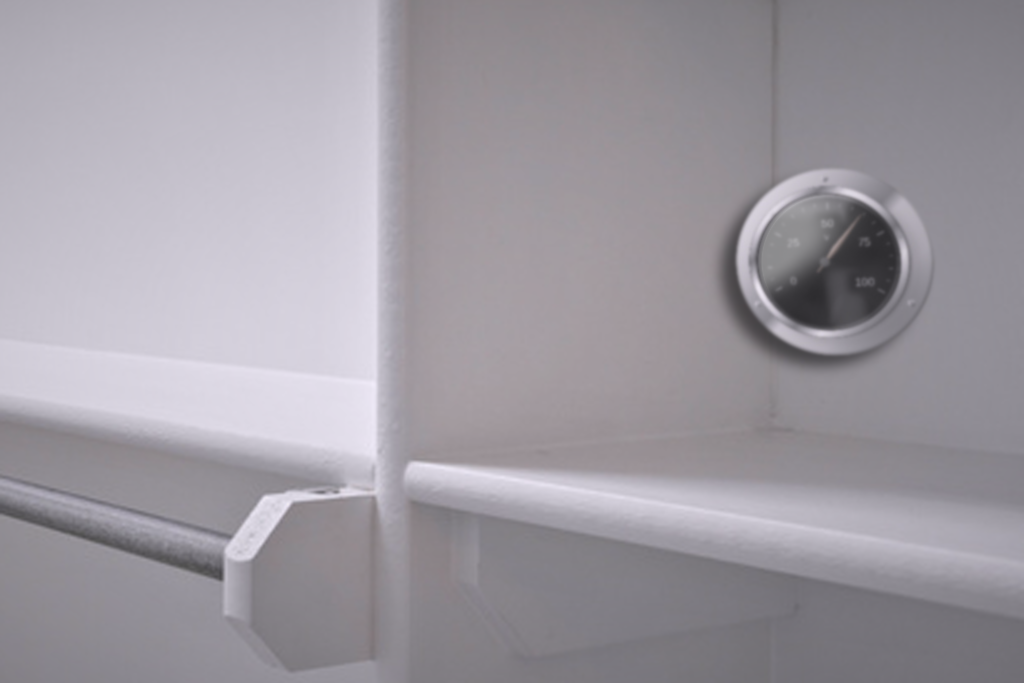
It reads 65,V
